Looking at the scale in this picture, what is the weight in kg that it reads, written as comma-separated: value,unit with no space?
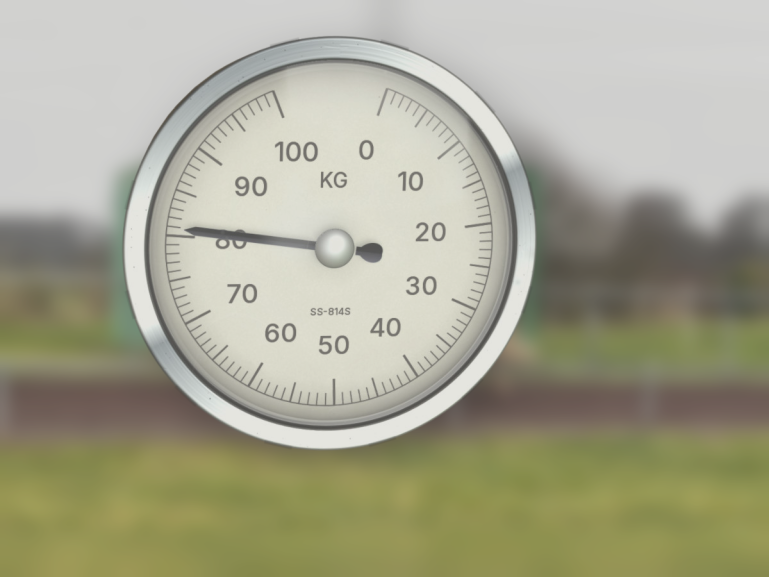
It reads 81,kg
